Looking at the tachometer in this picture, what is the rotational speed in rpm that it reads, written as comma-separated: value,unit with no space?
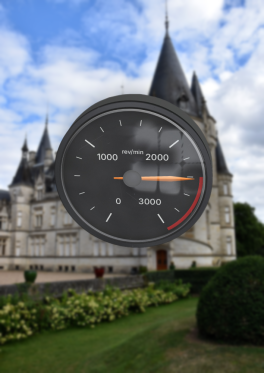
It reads 2400,rpm
